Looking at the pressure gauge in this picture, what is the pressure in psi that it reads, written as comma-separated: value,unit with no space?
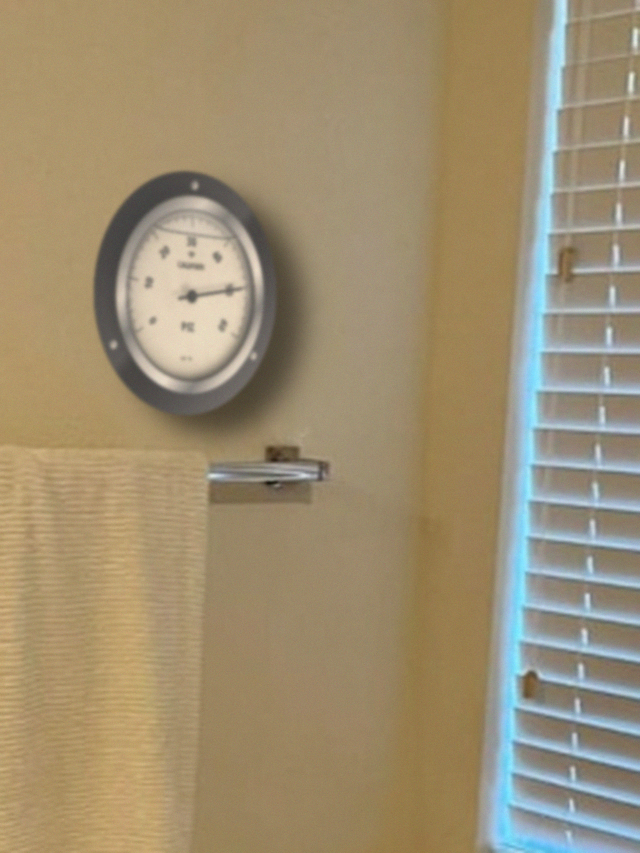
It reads 50,psi
